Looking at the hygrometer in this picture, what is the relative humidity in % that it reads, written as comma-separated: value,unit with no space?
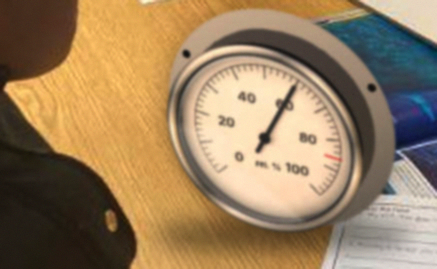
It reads 60,%
